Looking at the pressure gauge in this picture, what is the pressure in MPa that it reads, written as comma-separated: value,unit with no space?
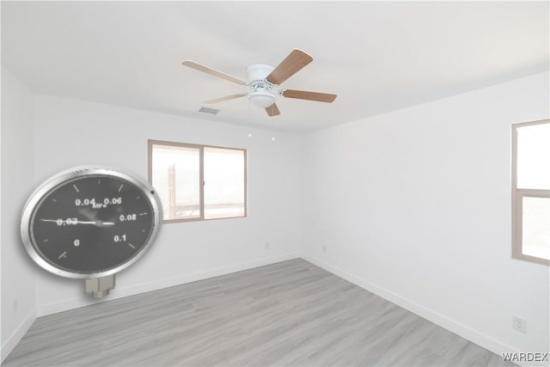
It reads 0.02,MPa
